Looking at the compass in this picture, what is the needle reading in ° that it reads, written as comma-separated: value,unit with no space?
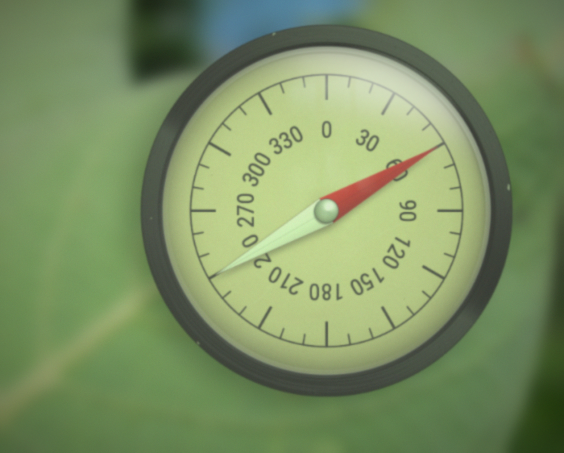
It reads 60,°
